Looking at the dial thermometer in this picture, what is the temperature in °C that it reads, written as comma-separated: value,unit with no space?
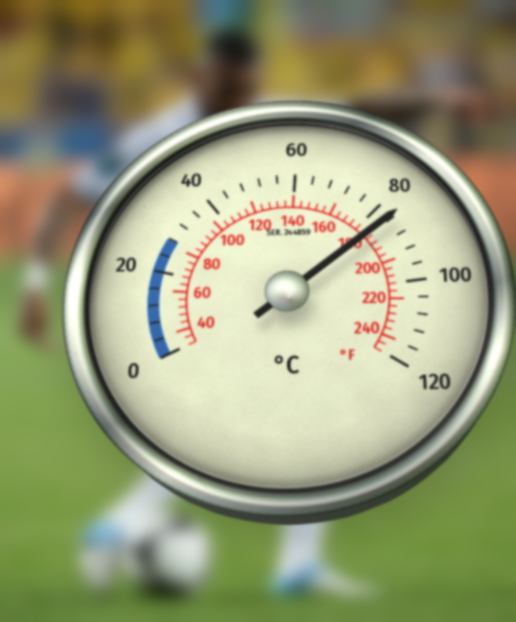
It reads 84,°C
